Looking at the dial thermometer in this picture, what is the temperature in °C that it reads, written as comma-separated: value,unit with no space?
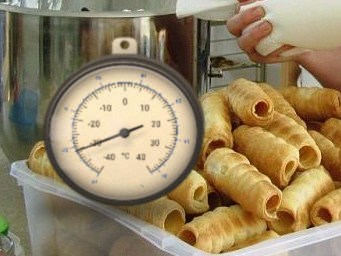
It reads -30,°C
